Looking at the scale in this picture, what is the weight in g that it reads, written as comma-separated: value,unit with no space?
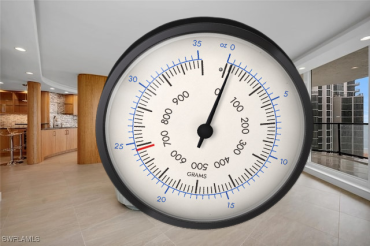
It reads 10,g
